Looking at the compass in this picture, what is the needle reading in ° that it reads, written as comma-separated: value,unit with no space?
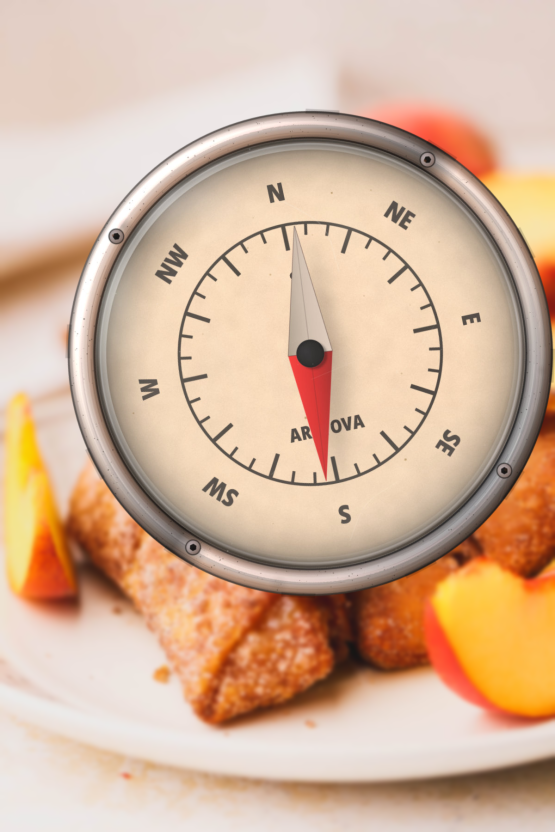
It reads 185,°
